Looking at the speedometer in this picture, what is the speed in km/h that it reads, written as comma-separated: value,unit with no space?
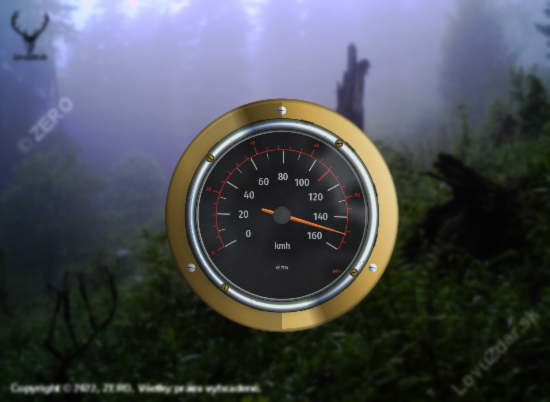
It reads 150,km/h
